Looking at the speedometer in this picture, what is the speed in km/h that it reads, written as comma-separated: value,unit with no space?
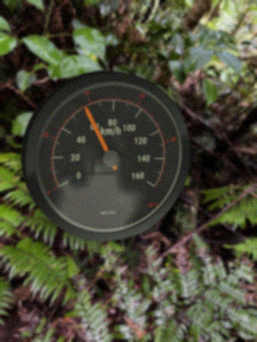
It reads 60,km/h
